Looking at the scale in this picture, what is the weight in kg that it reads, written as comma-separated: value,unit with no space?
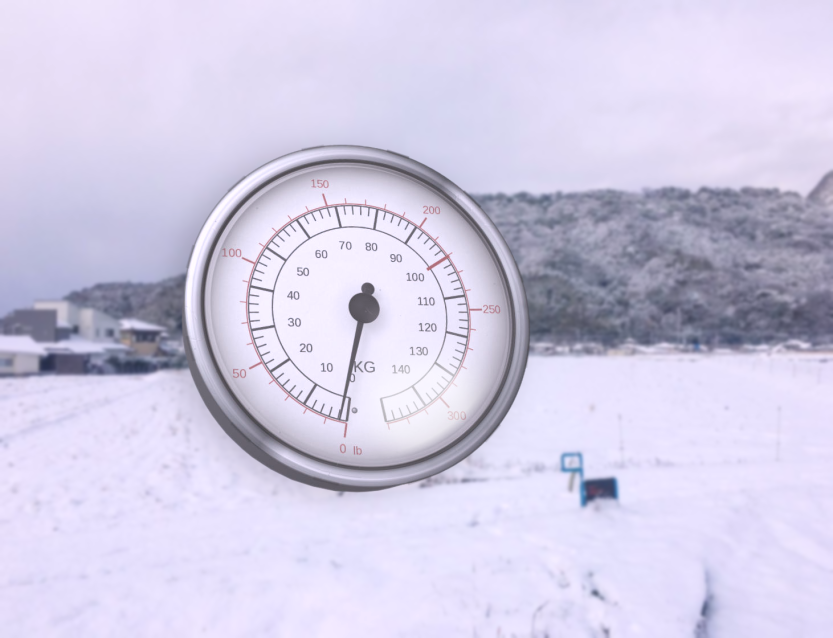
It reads 2,kg
